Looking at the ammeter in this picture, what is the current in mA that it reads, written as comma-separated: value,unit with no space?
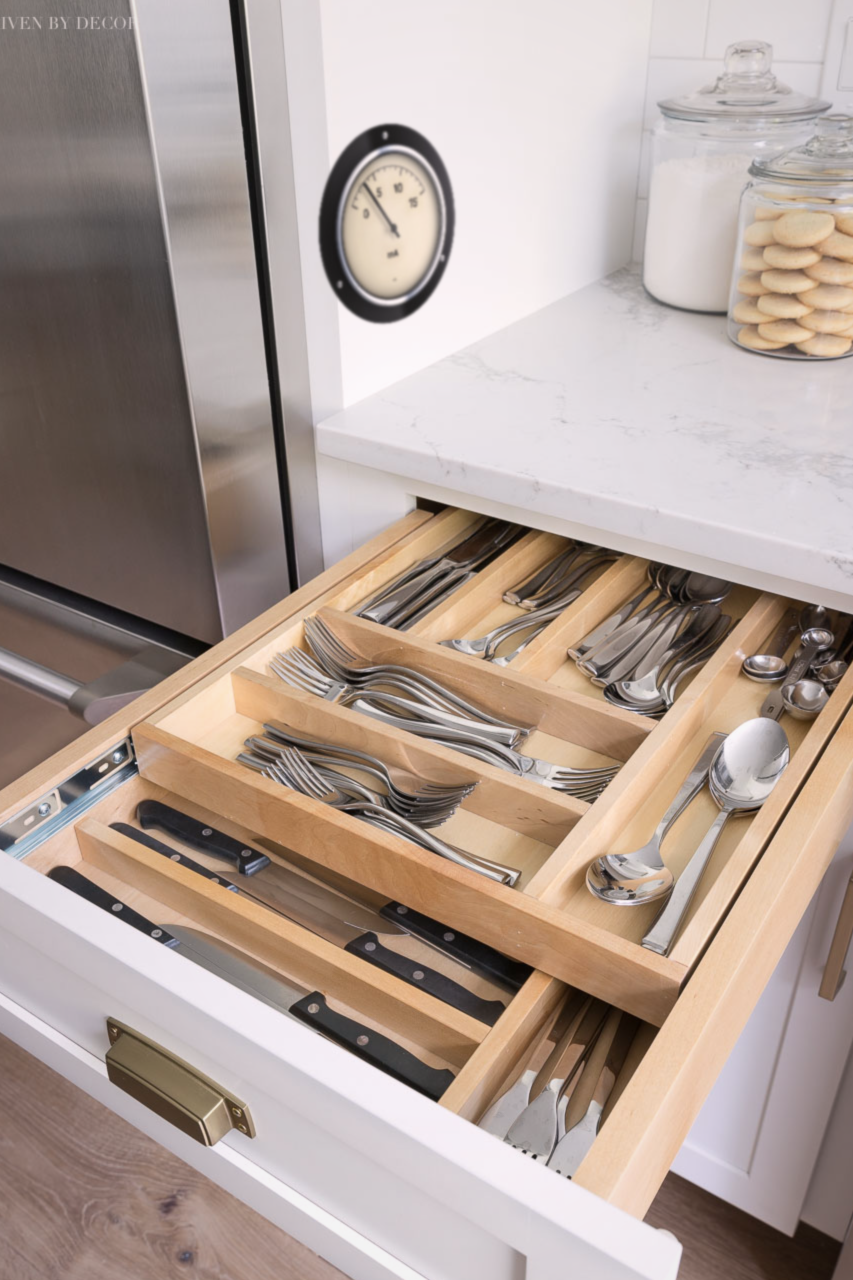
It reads 3,mA
